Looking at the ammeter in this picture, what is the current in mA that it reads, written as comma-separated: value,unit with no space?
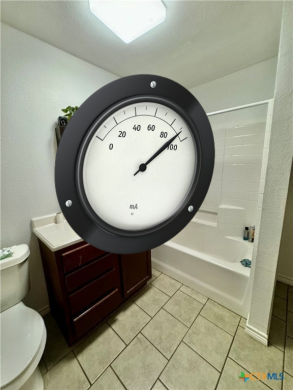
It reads 90,mA
